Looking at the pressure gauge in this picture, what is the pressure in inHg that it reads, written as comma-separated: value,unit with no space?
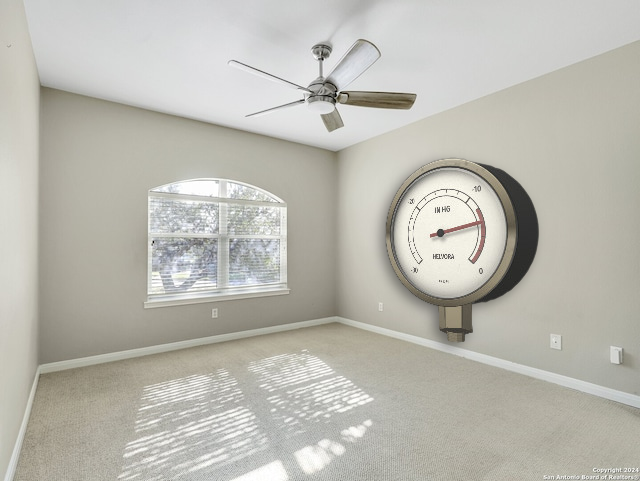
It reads -6,inHg
